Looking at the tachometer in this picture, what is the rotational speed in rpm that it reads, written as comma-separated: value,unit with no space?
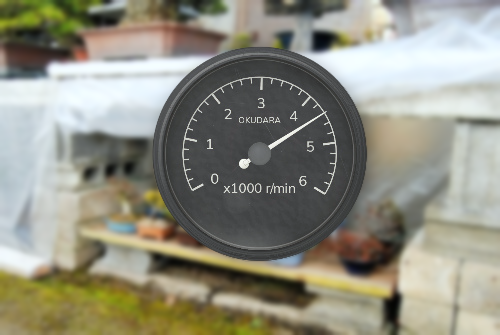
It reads 4400,rpm
